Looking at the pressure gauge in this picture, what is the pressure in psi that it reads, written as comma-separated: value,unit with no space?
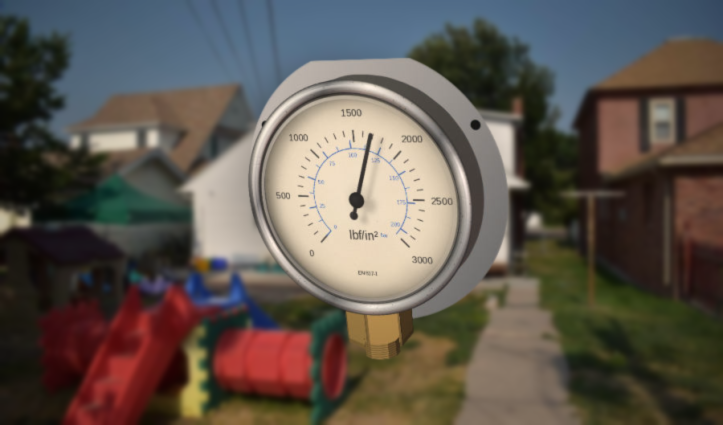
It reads 1700,psi
